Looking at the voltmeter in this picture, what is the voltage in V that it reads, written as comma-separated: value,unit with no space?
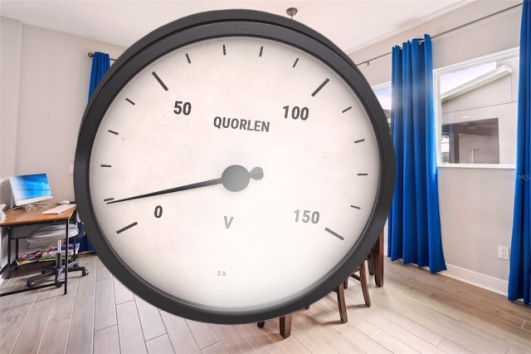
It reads 10,V
